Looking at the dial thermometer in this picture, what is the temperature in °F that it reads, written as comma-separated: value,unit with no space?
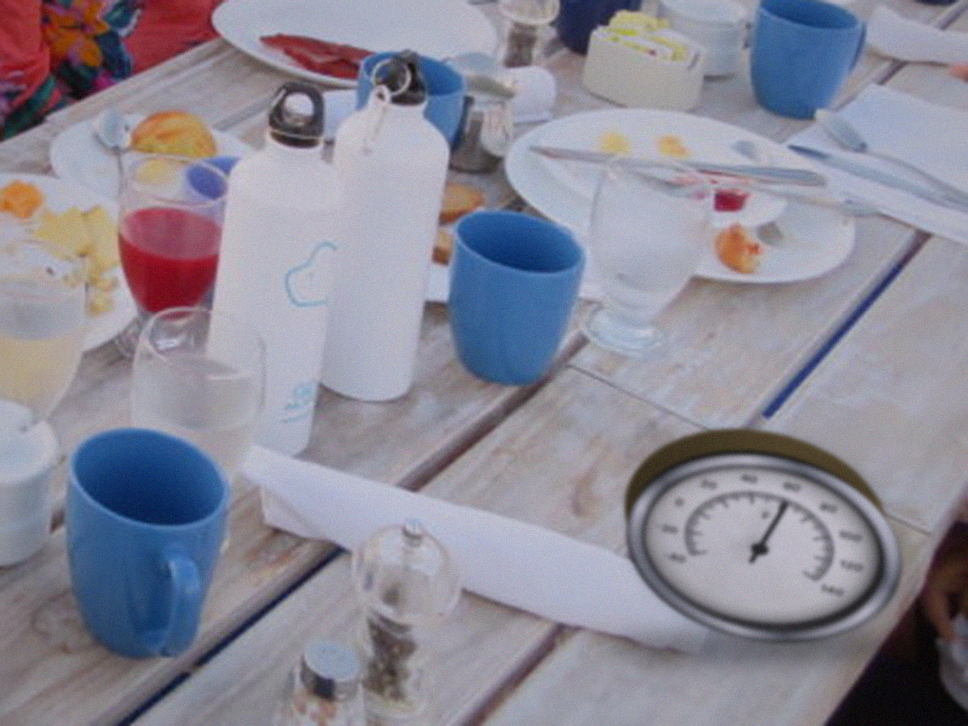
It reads 60,°F
